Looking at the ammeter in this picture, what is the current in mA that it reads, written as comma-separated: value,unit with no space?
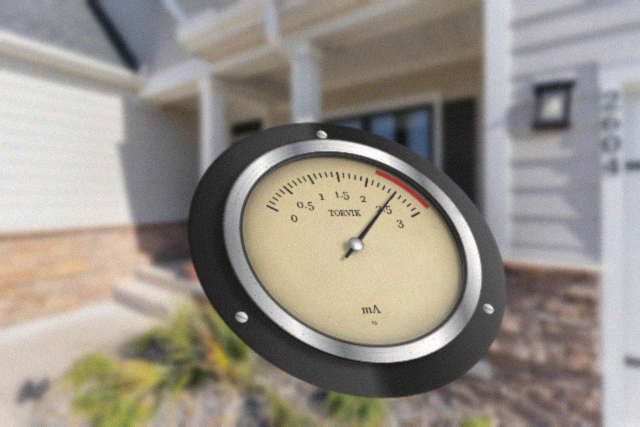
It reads 2.5,mA
